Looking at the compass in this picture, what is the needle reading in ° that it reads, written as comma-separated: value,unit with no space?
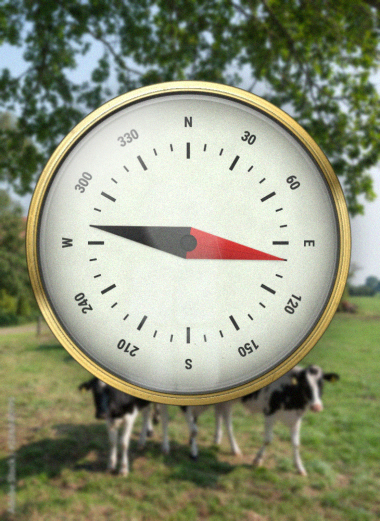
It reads 100,°
